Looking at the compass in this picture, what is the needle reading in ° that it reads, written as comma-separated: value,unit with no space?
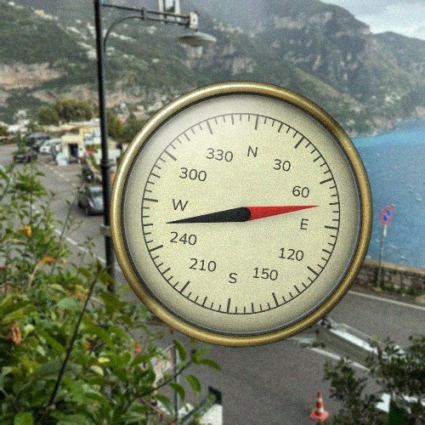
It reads 75,°
